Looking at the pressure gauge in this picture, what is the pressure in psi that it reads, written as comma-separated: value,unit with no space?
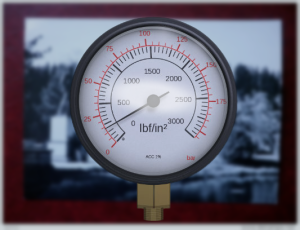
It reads 200,psi
